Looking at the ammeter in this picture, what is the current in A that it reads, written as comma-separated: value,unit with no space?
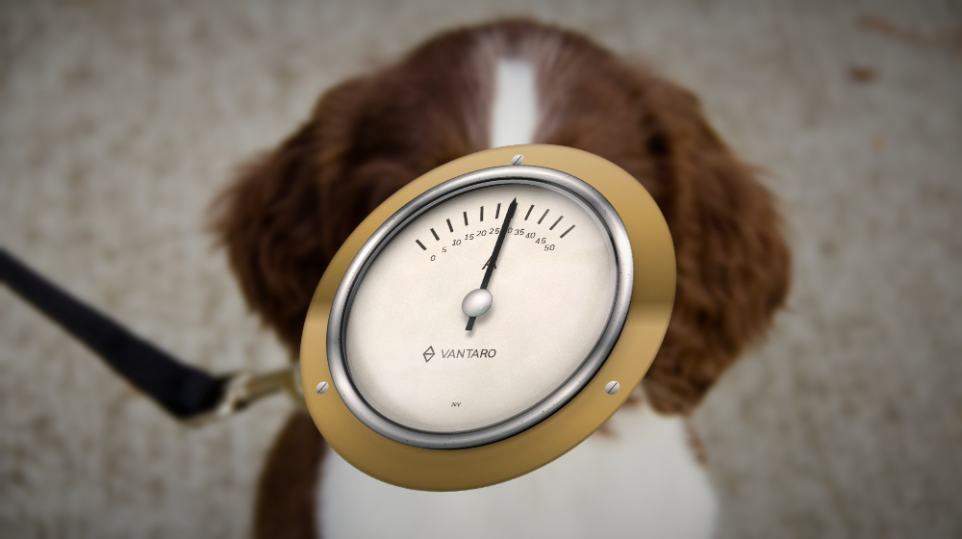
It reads 30,A
